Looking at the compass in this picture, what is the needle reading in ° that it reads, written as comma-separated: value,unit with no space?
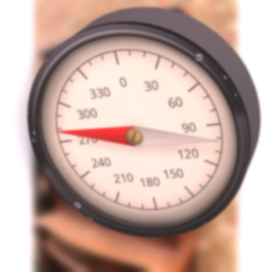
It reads 280,°
